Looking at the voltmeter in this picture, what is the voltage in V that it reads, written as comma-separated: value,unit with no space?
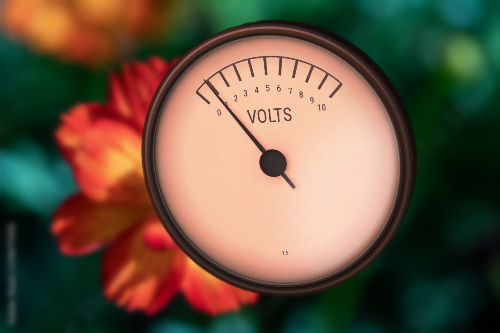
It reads 1,V
